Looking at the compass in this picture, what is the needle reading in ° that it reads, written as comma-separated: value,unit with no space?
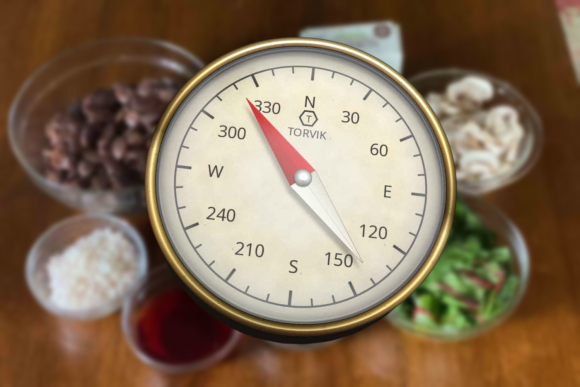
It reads 320,°
